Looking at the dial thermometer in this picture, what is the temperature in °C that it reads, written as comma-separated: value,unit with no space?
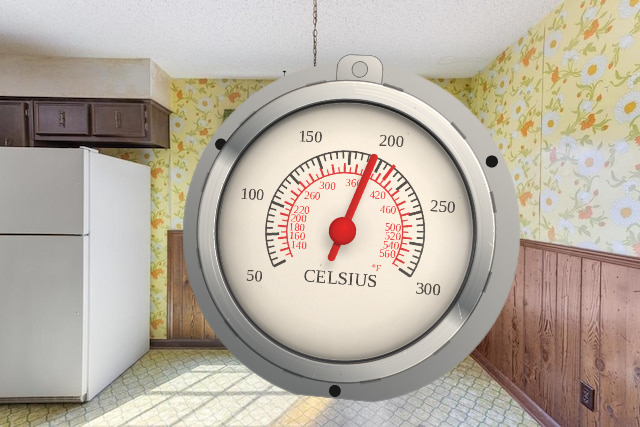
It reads 195,°C
